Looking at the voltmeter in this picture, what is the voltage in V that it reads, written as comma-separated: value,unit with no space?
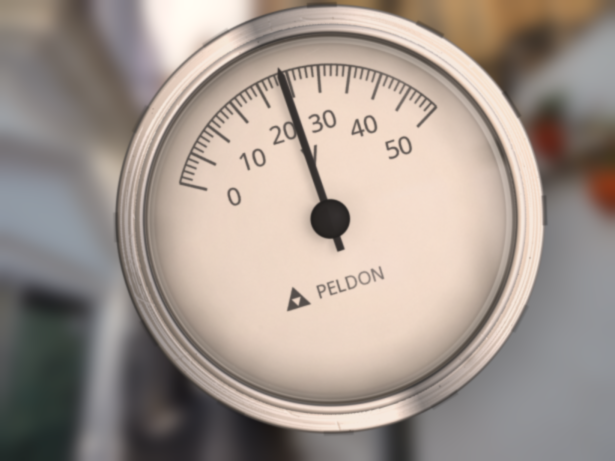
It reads 24,V
